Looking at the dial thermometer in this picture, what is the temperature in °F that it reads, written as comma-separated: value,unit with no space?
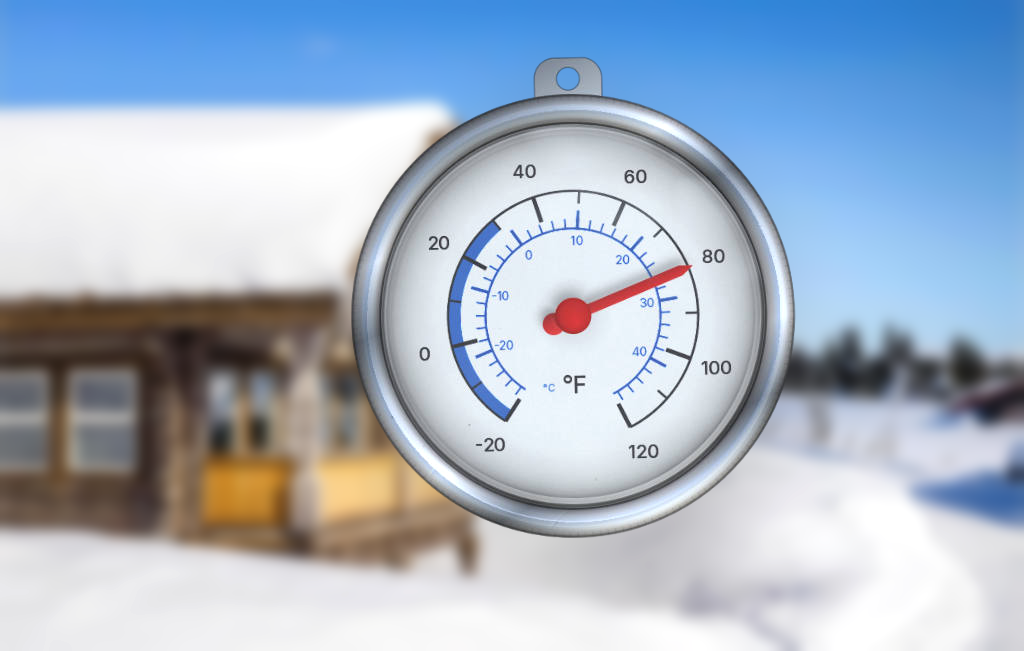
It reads 80,°F
